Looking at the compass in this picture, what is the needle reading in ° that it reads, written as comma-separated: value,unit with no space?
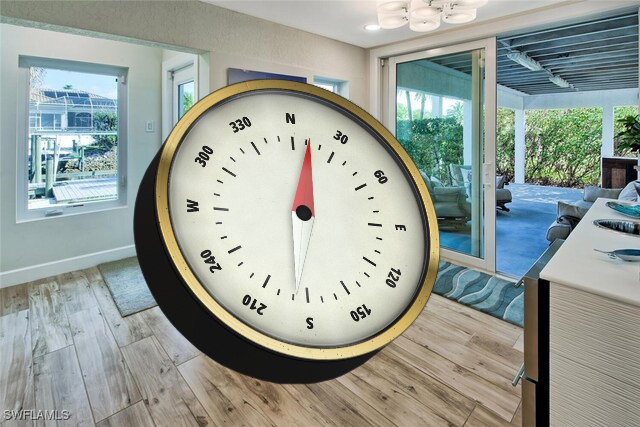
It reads 10,°
